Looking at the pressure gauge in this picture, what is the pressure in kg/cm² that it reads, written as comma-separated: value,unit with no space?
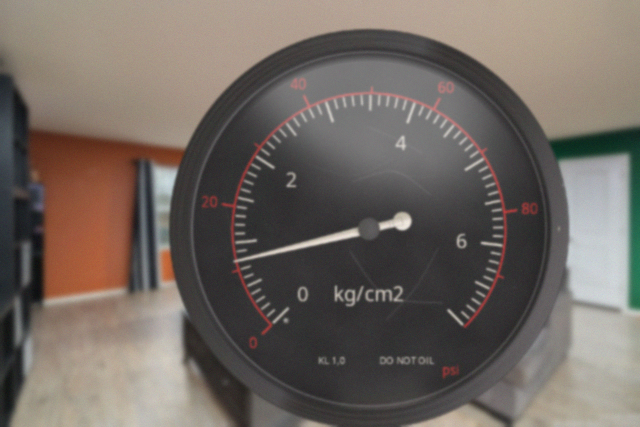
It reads 0.8,kg/cm²
